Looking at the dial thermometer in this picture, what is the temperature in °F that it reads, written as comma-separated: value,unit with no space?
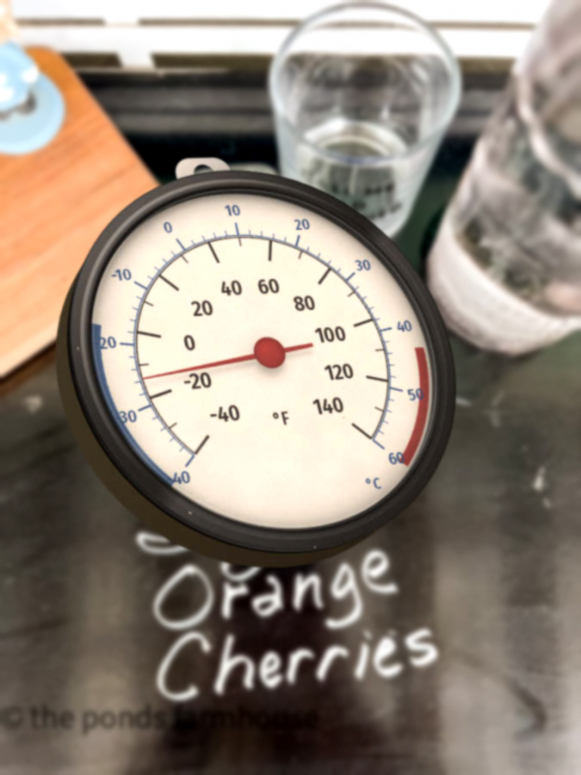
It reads -15,°F
